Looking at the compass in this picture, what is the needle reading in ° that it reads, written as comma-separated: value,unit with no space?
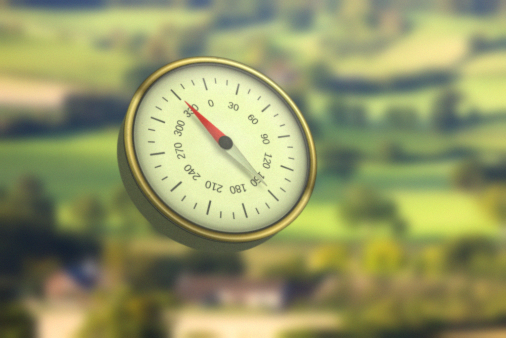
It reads 330,°
